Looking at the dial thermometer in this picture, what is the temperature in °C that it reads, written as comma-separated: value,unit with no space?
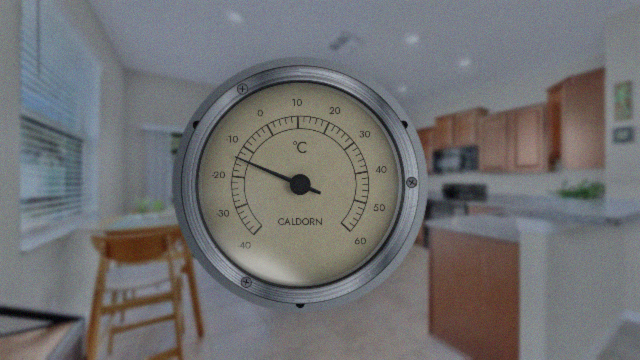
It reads -14,°C
